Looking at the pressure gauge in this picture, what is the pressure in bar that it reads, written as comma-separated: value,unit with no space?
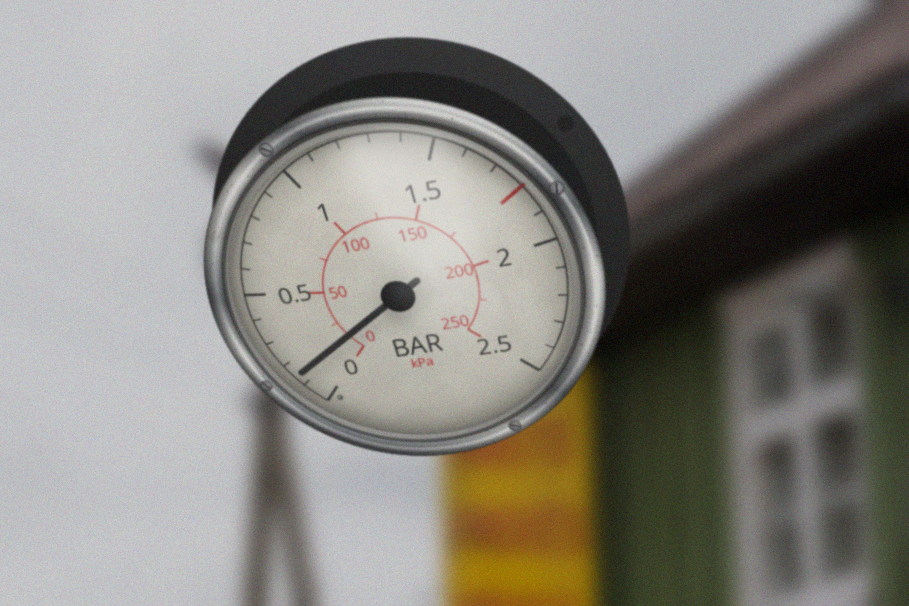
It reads 0.15,bar
